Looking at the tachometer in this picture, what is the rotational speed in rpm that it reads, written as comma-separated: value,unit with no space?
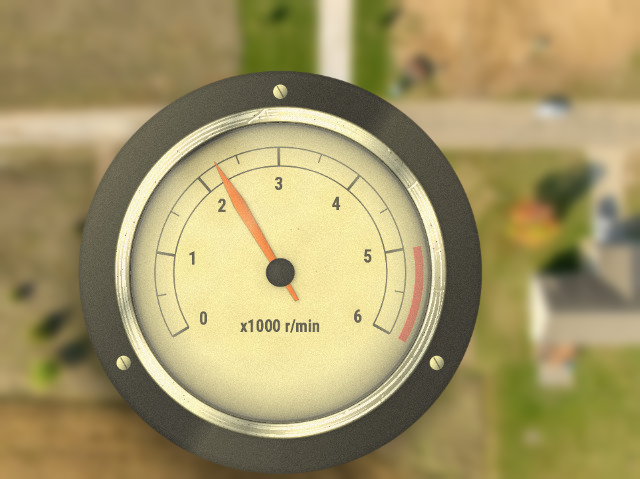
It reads 2250,rpm
